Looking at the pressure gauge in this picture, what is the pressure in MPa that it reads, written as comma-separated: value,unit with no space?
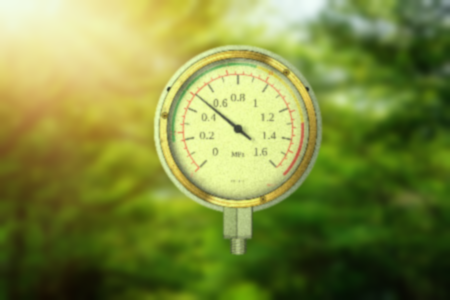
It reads 0.5,MPa
